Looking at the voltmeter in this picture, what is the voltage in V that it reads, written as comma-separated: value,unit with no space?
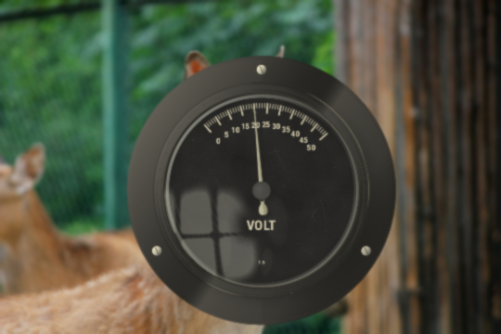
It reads 20,V
